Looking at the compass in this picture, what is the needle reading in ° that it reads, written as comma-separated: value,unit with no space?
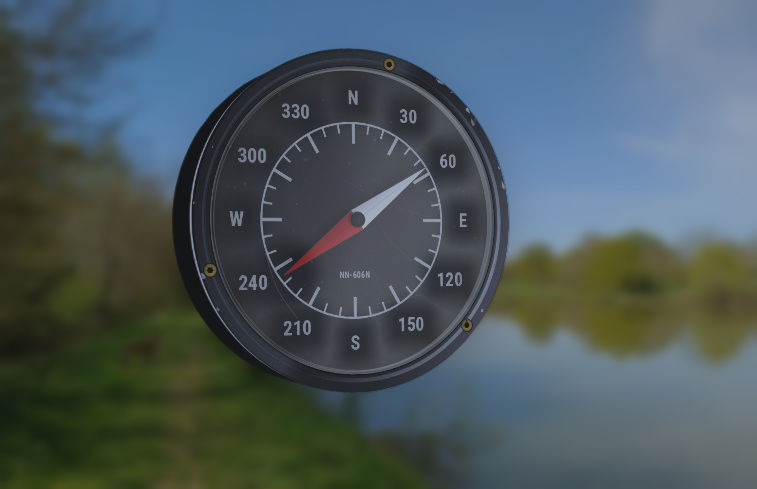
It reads 235,°
